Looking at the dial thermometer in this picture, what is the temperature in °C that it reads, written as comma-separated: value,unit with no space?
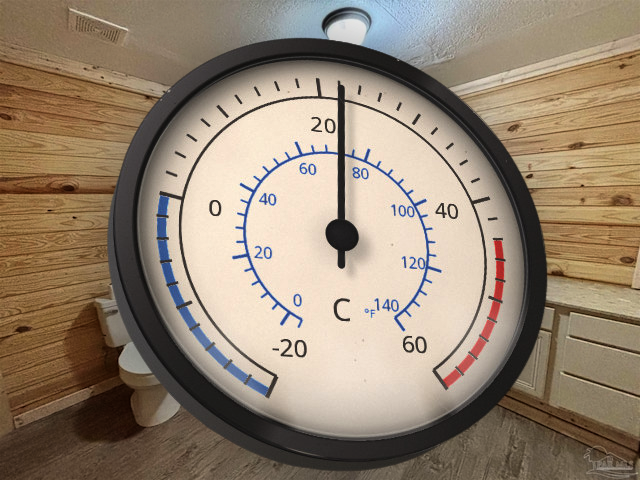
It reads 22,°C
